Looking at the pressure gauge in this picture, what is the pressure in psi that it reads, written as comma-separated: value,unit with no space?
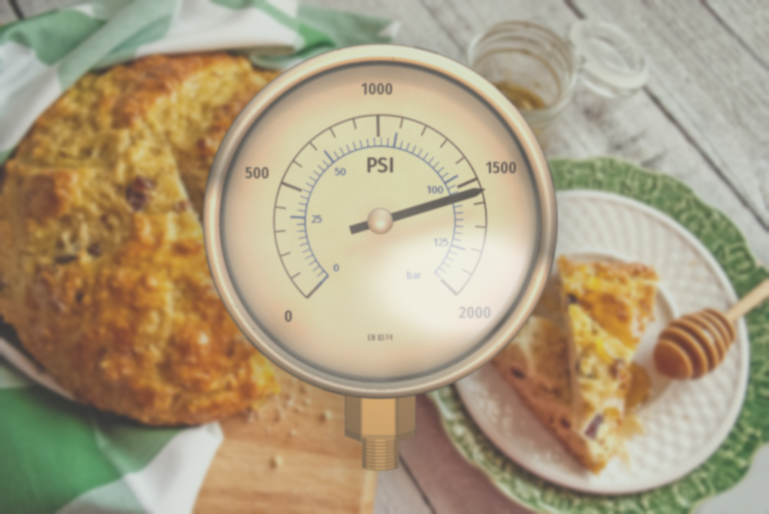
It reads 1550,psi
